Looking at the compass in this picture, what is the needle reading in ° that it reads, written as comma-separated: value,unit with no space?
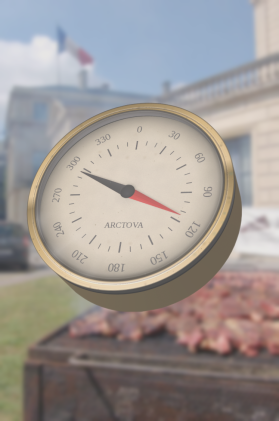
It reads 115,°
